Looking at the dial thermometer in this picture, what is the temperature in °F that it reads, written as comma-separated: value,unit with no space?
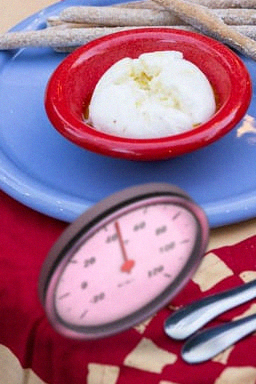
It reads 45,°F
